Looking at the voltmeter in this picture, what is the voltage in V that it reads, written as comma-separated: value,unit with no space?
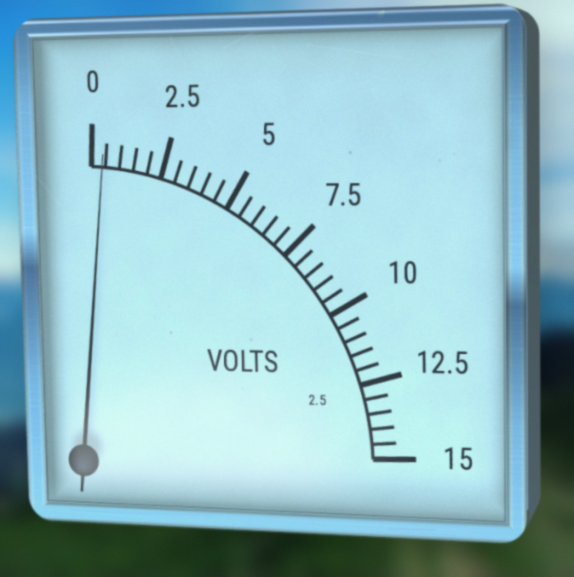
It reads 0.5,V
